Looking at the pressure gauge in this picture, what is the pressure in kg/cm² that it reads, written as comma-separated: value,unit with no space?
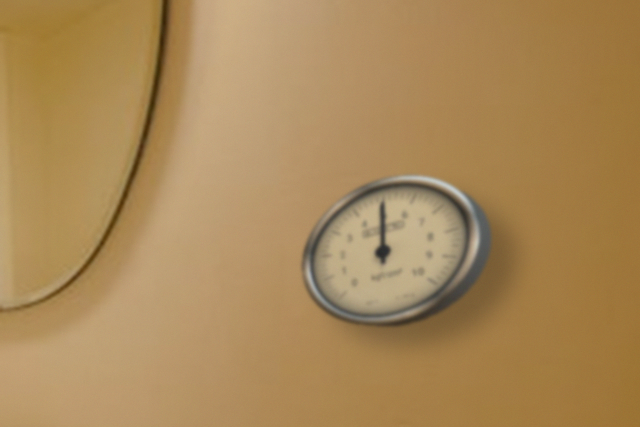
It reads 5,kg/cm²
